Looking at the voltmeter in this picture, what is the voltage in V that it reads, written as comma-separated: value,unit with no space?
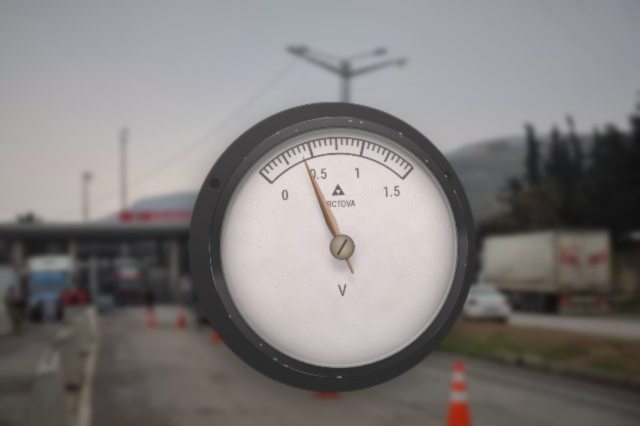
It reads 0.4,V
